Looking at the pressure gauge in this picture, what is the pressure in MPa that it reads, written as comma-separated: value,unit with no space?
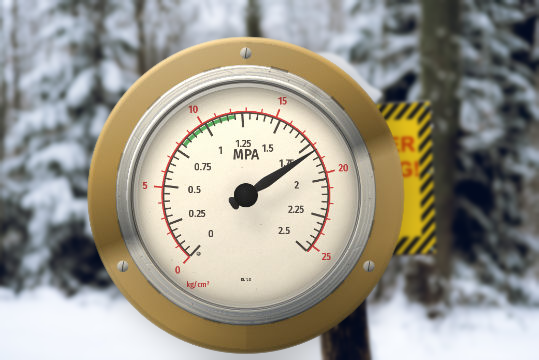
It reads 1.8,MPa
